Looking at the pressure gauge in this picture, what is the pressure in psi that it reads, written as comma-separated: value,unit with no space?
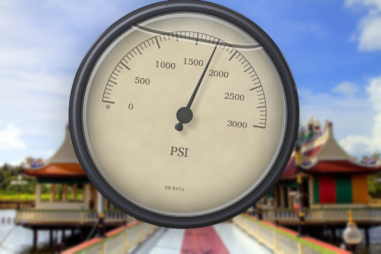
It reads 1750,psi
